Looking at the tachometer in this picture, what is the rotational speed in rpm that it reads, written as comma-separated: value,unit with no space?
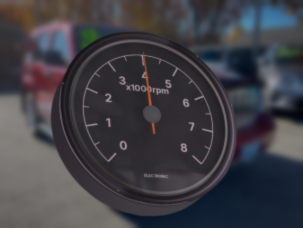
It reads 4000,rpm
